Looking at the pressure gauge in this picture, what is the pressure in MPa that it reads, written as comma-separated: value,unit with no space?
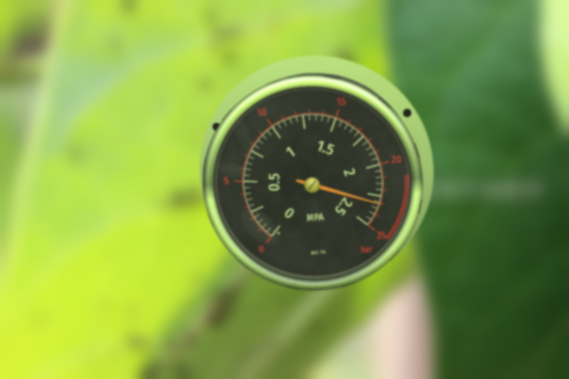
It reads 2.3,MPa
